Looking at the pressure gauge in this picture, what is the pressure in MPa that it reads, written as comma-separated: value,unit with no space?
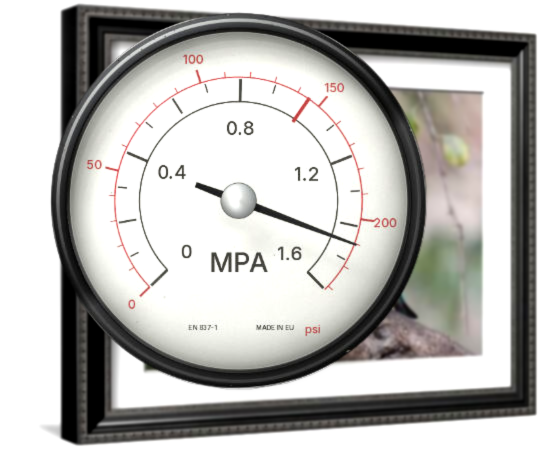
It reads 1.45,MPa
